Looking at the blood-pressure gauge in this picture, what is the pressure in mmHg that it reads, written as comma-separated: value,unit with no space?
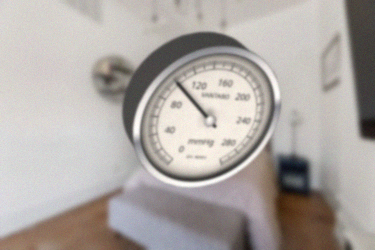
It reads 100,mmHg
